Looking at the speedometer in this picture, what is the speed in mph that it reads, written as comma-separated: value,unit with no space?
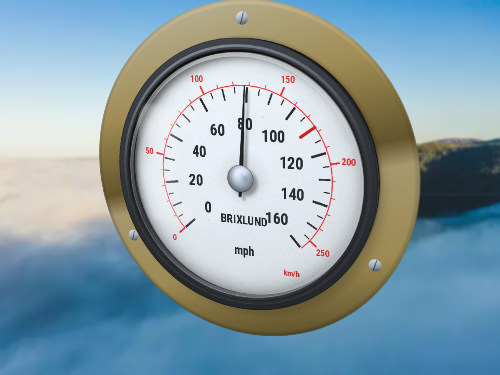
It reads 80,mph
